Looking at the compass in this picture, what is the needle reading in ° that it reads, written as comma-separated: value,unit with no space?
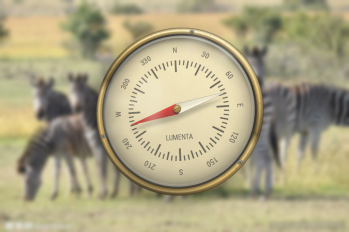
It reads 255,°
